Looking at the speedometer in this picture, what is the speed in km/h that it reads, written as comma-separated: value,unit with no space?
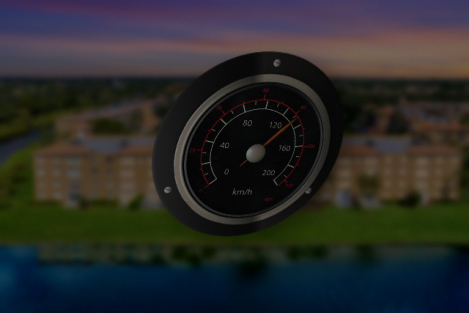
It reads 130,km/h
